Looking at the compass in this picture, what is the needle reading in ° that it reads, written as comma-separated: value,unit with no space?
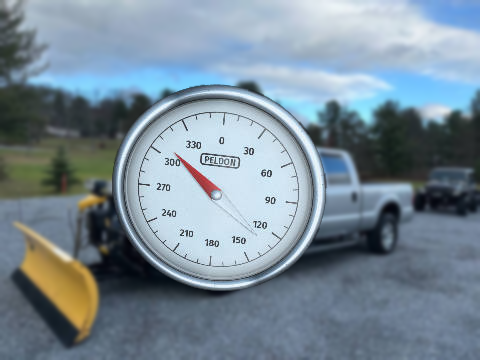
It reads 310,°
